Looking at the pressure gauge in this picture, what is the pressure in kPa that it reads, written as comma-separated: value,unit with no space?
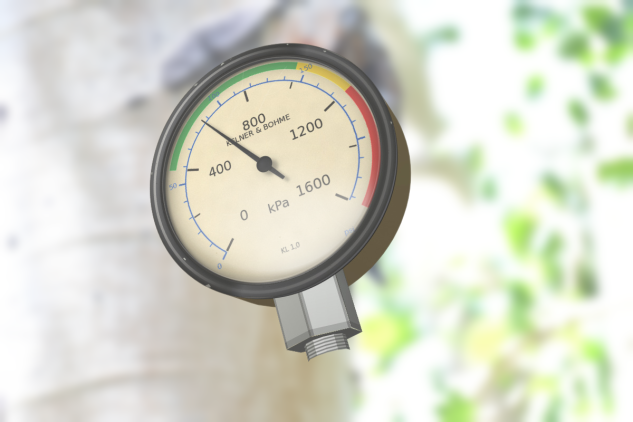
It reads 600,kPa
